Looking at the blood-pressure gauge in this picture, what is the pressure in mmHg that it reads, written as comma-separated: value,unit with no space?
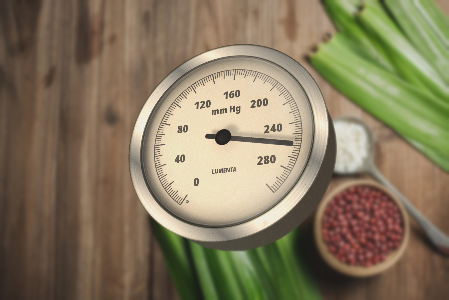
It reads 260,mmHg
